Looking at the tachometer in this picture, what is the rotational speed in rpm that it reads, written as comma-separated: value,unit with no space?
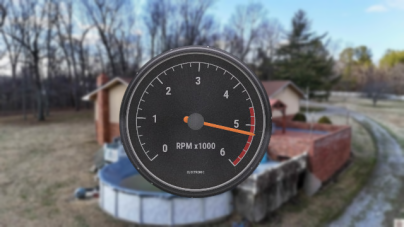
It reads 5200,rpm
